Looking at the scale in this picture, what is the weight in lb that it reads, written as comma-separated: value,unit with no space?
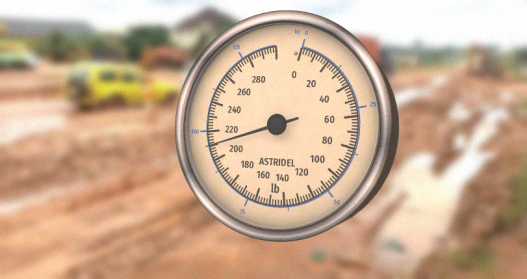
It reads 210,lb
